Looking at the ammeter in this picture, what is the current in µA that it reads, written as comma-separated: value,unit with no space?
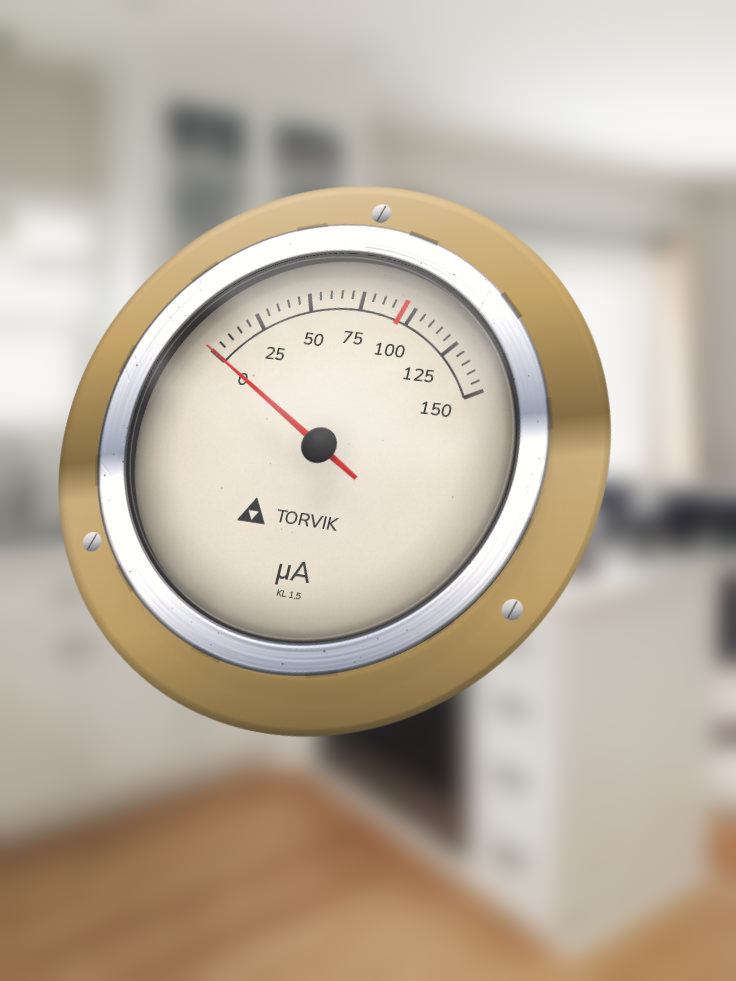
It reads 0,µA
